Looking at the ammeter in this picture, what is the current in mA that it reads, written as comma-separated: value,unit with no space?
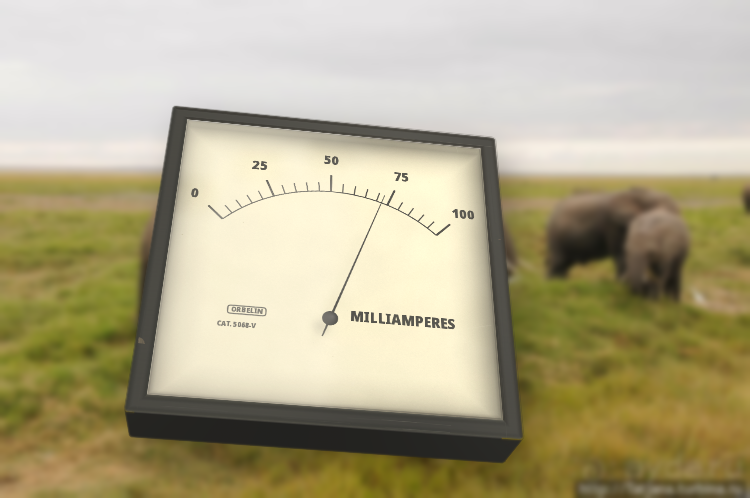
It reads 72.5,mA
